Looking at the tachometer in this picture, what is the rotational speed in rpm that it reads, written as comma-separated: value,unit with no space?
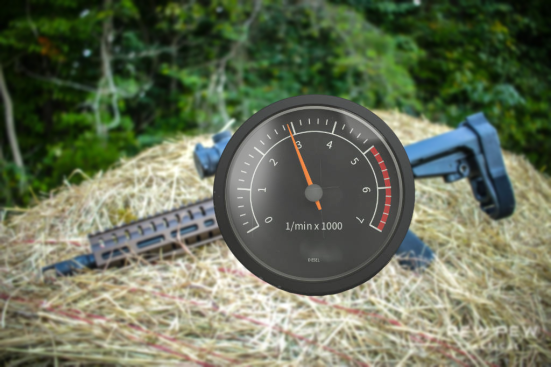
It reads 2900,rpm
